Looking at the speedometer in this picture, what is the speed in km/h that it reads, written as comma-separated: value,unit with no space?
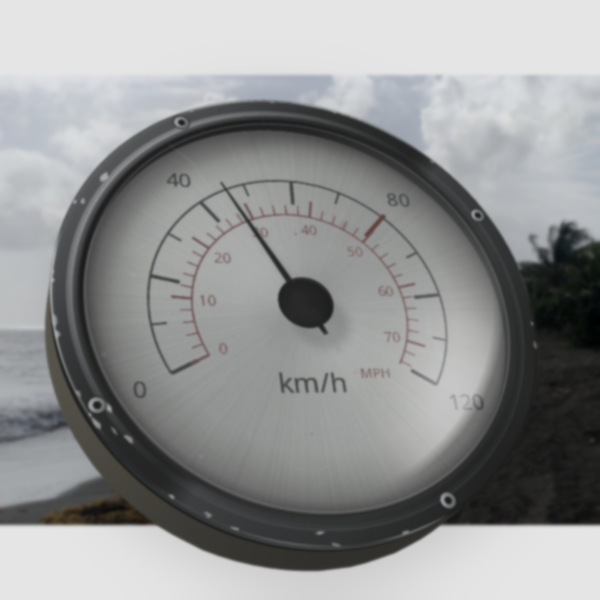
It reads 45,km/h
